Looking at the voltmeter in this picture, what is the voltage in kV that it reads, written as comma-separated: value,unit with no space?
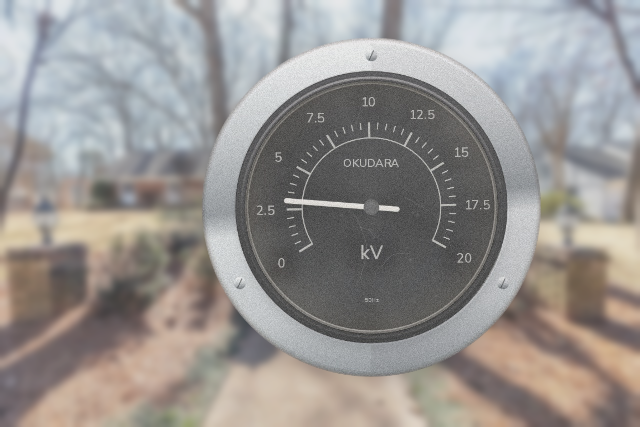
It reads 3,kV
